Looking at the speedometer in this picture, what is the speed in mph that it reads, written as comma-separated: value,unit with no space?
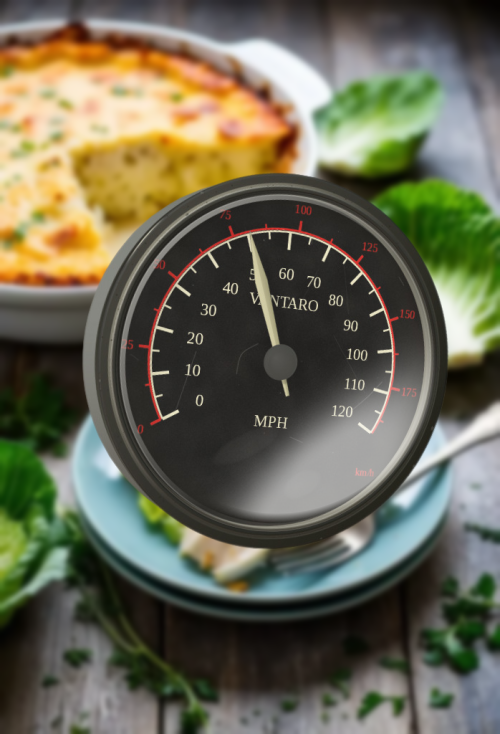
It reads 50,mph
